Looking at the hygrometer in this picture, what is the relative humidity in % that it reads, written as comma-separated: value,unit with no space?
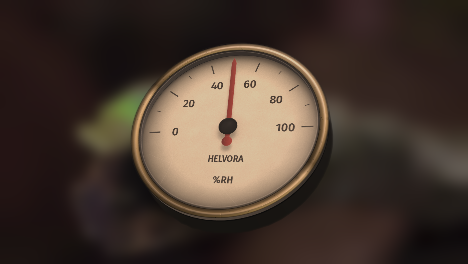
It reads 50,%
